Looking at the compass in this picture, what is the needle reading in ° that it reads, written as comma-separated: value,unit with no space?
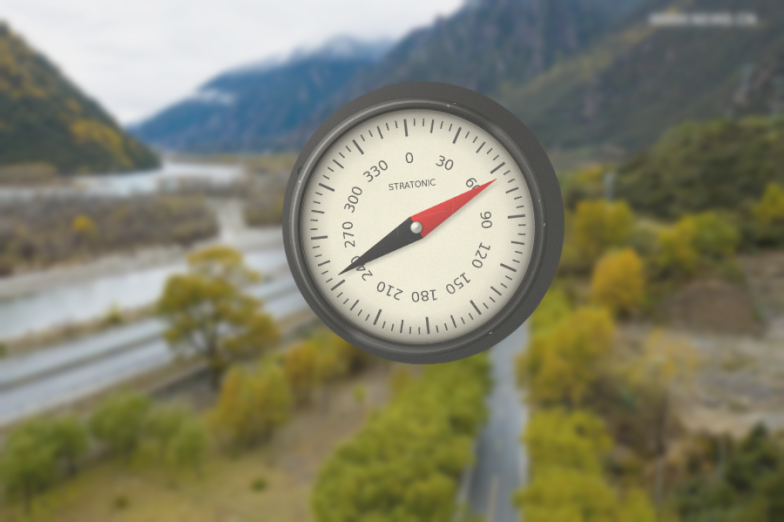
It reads 65,°
